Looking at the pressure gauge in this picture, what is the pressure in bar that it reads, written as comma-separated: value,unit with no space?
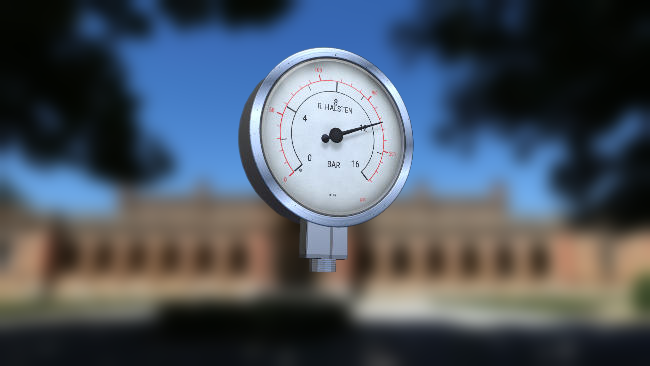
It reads 12,bar
